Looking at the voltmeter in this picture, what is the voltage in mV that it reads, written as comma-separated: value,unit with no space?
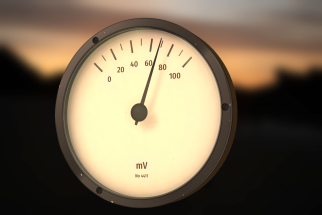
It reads 70,mV
